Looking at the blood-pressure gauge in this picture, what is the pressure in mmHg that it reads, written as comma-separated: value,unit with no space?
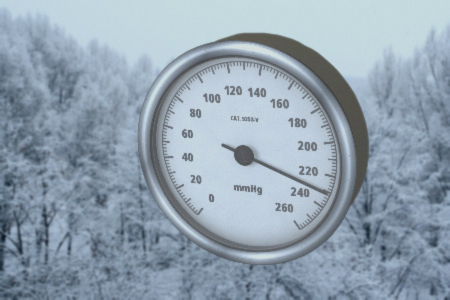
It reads 230,mmHg
